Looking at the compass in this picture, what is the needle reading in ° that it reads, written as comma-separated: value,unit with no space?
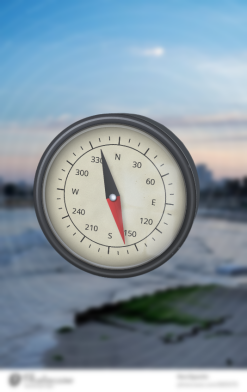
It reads 160,°
